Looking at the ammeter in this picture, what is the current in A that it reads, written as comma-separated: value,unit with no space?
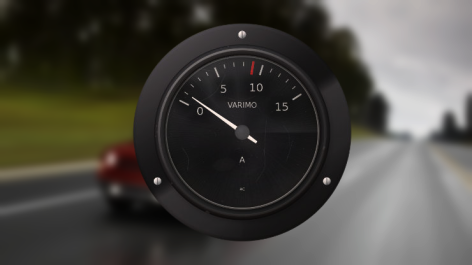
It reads 1,A
